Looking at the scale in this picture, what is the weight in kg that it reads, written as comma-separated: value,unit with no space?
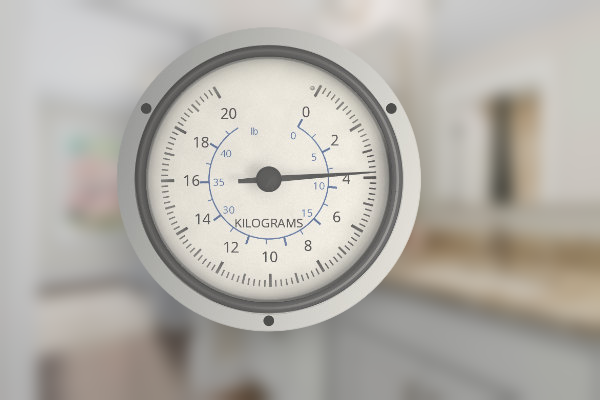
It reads 3.8,kg
